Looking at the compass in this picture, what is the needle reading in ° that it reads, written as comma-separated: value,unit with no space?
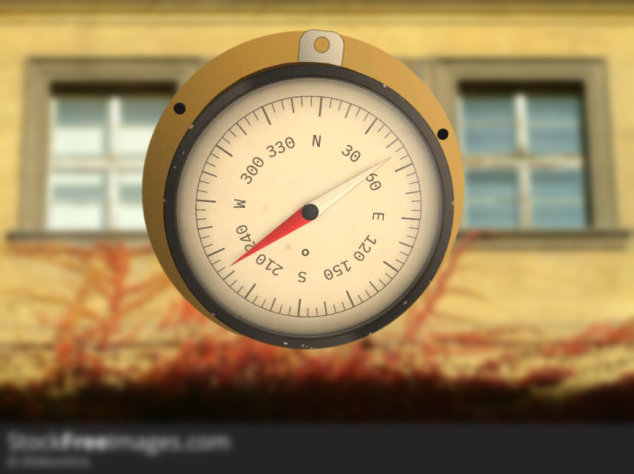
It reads 230,°
